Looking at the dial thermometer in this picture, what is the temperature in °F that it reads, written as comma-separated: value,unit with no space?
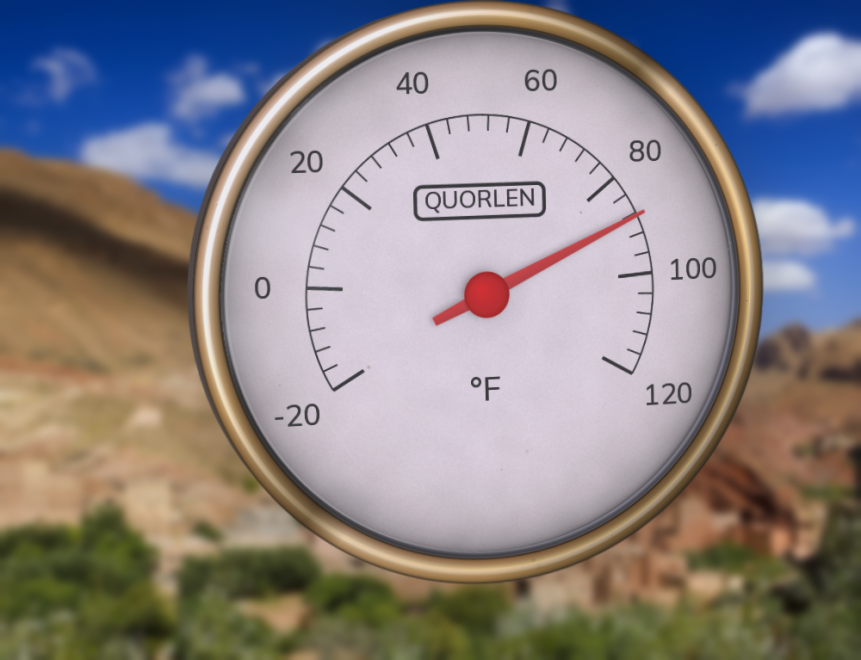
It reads 88,°F
